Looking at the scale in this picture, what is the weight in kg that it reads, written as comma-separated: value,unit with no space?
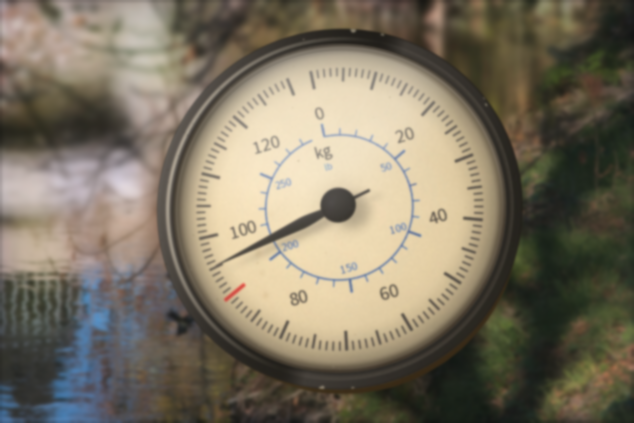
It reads 95,kg
